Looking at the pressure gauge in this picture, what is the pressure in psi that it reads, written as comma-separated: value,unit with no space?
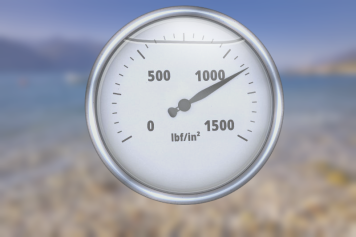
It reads 1125,psi
